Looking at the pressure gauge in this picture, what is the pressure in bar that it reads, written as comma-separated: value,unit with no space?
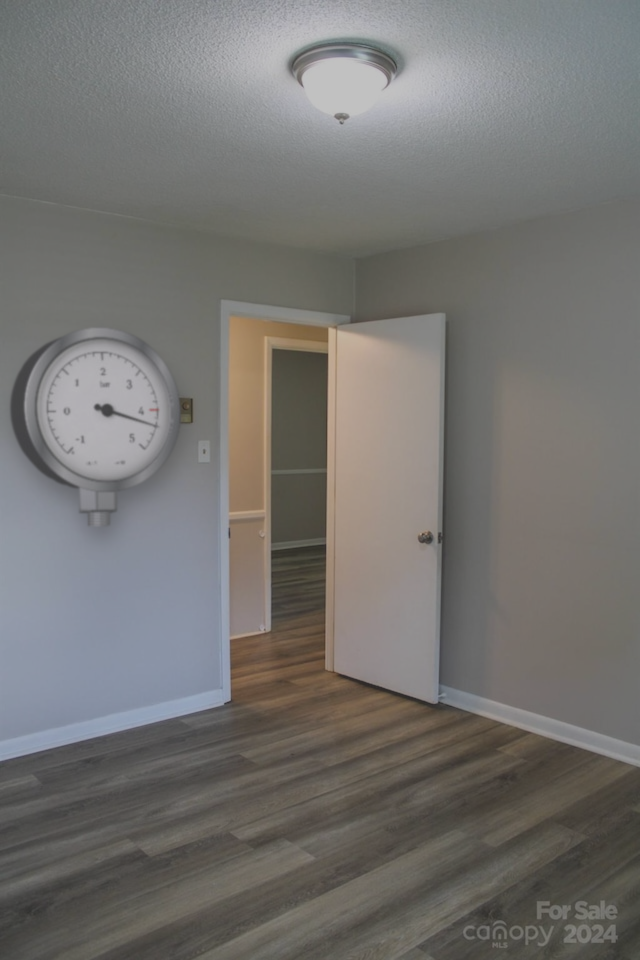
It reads 4.4,bar
